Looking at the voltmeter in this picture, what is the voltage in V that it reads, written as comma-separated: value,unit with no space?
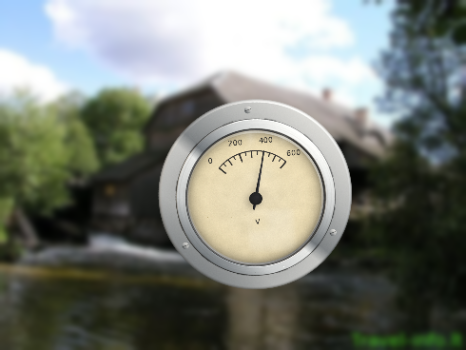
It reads 400,V
